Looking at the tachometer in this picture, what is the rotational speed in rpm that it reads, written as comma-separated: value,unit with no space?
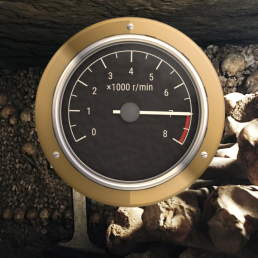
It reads 7000,rpm
